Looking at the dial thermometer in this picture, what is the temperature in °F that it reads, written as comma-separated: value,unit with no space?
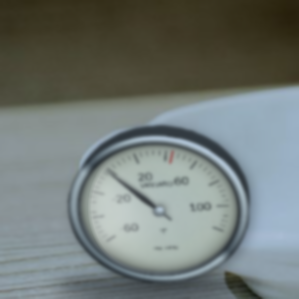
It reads 0,°F
